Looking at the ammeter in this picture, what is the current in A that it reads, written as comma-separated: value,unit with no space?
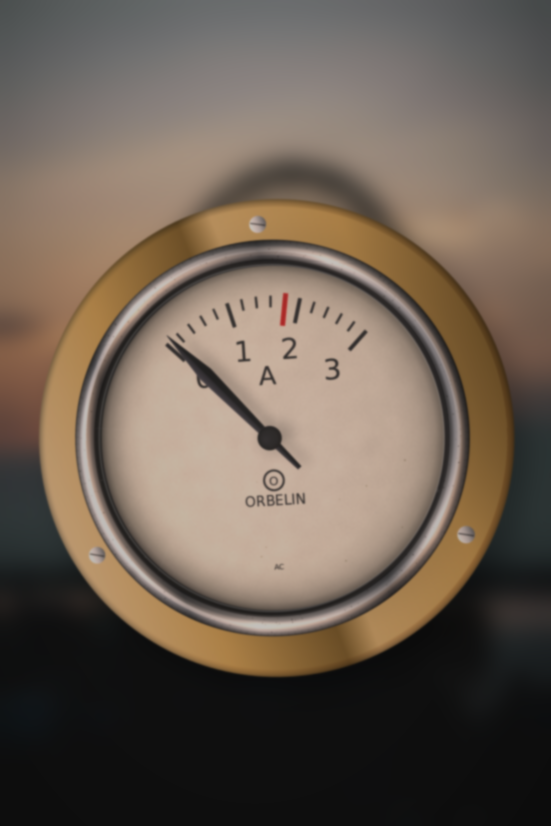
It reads 0.1,A
